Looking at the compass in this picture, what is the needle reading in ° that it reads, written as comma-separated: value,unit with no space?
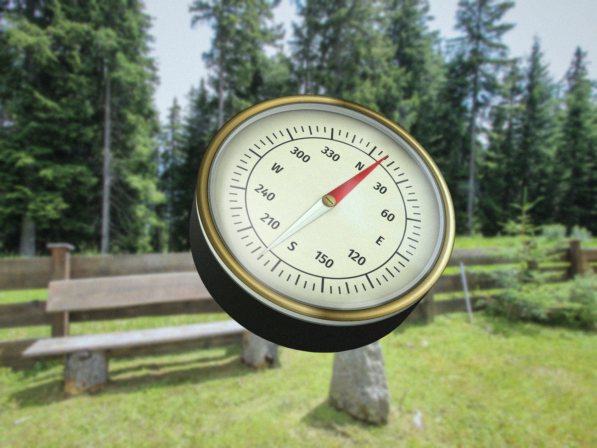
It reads 10,°
